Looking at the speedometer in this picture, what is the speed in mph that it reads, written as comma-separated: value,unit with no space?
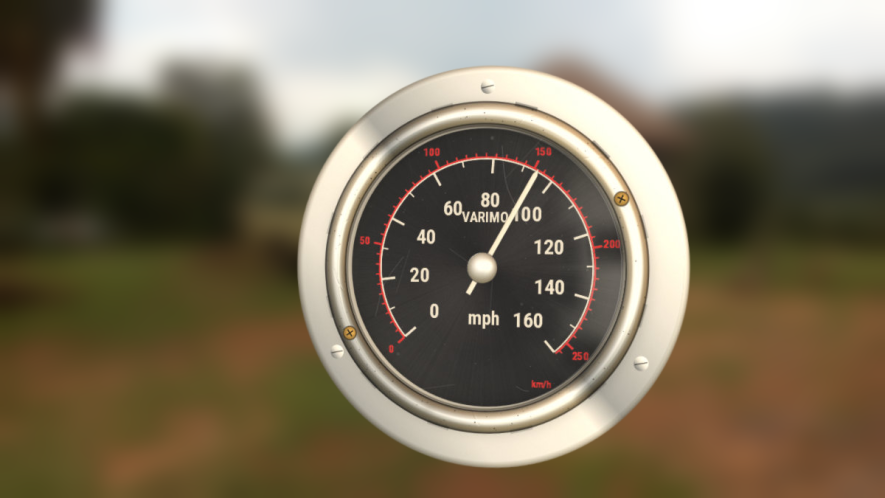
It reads 95,mph
